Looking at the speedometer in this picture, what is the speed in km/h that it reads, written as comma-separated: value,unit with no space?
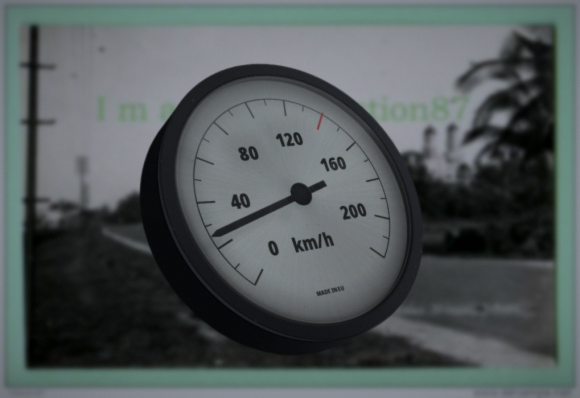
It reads 25,km/h
